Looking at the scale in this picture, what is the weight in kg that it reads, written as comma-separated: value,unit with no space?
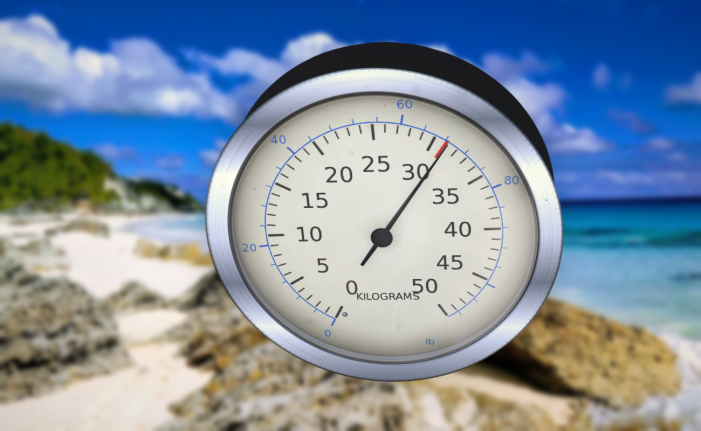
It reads 31,kg
